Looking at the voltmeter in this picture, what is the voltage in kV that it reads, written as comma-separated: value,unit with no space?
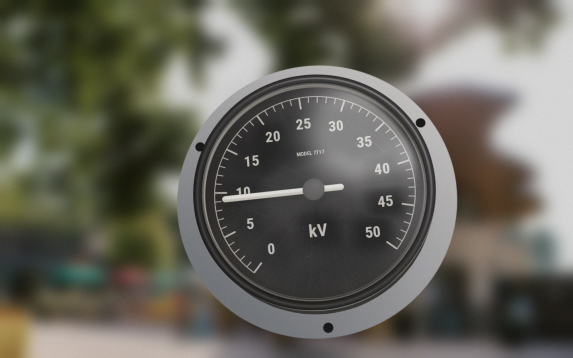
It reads 9,kV
